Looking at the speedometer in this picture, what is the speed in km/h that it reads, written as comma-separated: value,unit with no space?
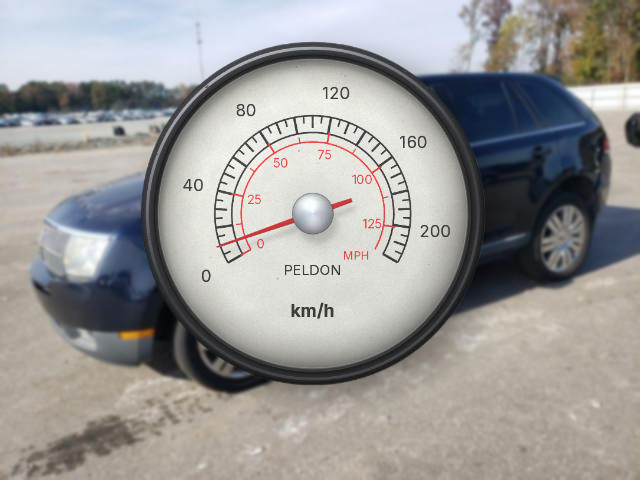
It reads 10,km/h
